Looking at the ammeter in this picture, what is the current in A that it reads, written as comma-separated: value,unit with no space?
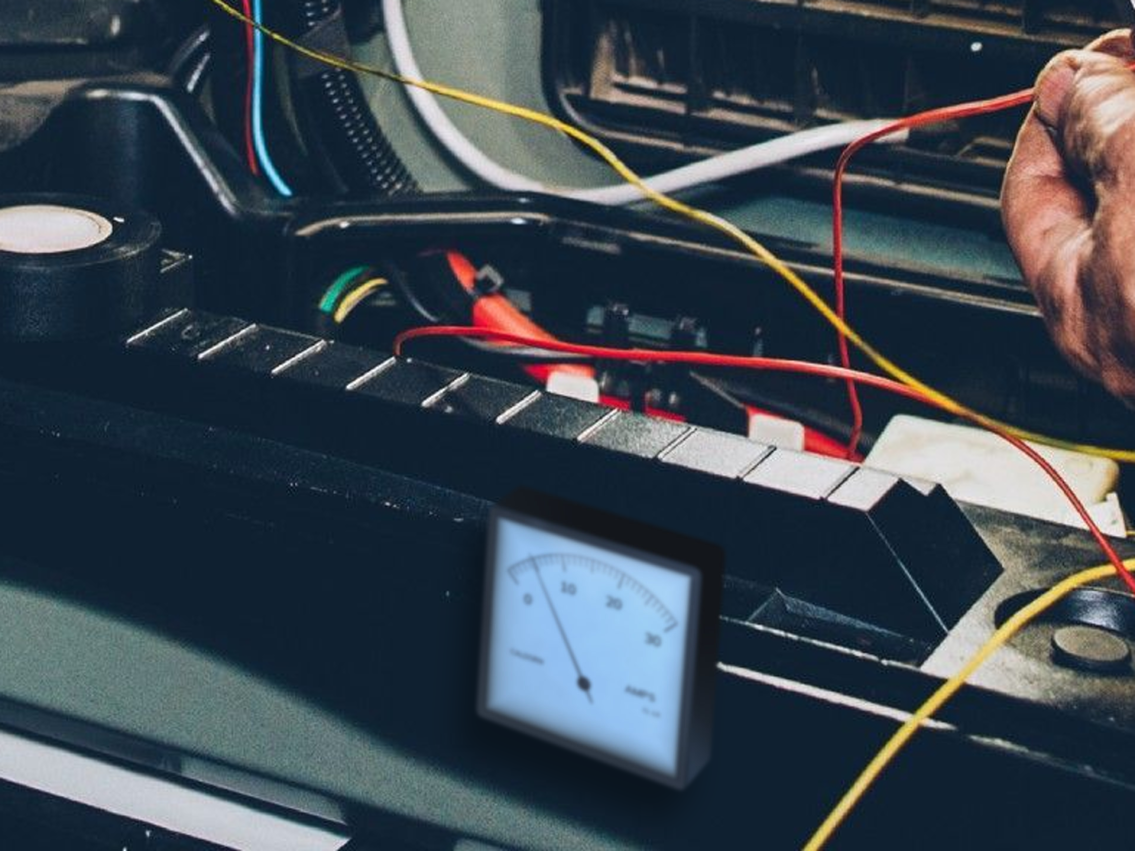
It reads 5,A
